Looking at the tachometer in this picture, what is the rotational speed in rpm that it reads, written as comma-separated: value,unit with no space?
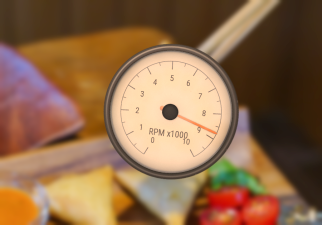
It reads 8750,rpm
